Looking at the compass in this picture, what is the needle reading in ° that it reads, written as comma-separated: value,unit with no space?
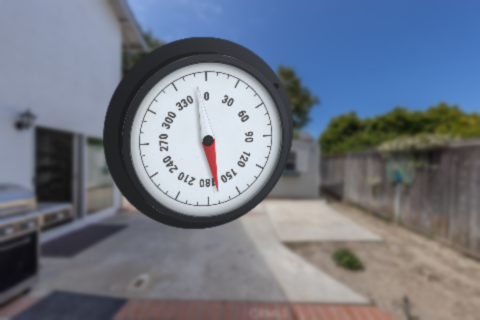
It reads 170,°
